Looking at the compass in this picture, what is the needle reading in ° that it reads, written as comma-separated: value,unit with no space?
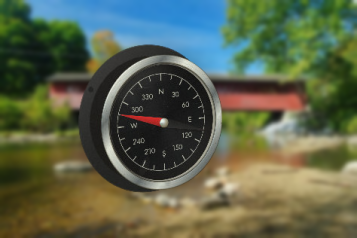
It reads 285,°
